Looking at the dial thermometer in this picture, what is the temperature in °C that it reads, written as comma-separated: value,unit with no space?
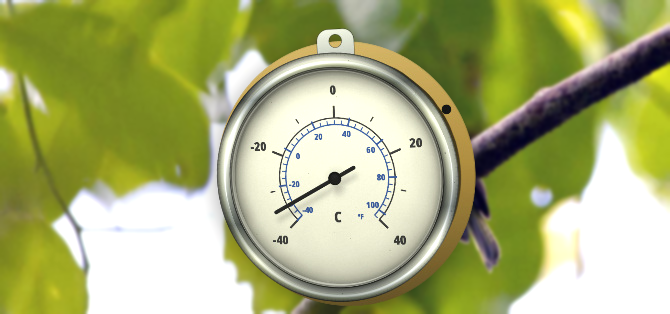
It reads -35,°C
